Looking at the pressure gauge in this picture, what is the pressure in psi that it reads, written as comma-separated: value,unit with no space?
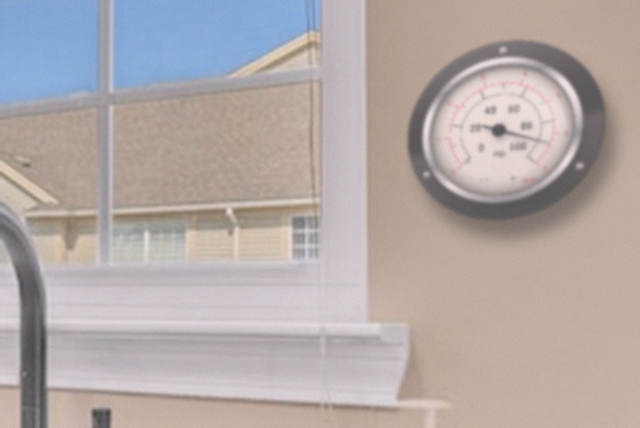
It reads 90,psi
